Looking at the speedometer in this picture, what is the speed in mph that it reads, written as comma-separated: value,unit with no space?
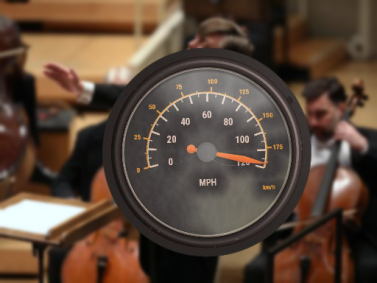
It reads 117.5,mph
